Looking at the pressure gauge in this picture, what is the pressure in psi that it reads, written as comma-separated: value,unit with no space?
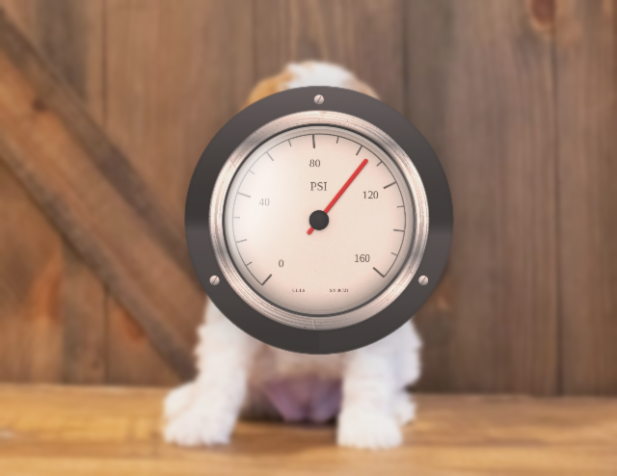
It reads 105,psi
